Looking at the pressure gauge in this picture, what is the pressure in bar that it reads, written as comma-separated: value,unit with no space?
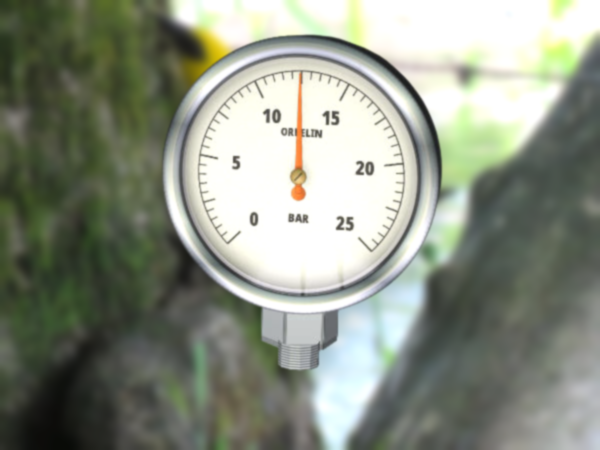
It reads 12.5,bar
